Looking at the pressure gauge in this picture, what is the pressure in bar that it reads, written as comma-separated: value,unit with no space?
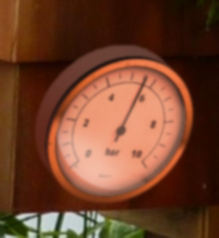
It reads 5.5,bar
